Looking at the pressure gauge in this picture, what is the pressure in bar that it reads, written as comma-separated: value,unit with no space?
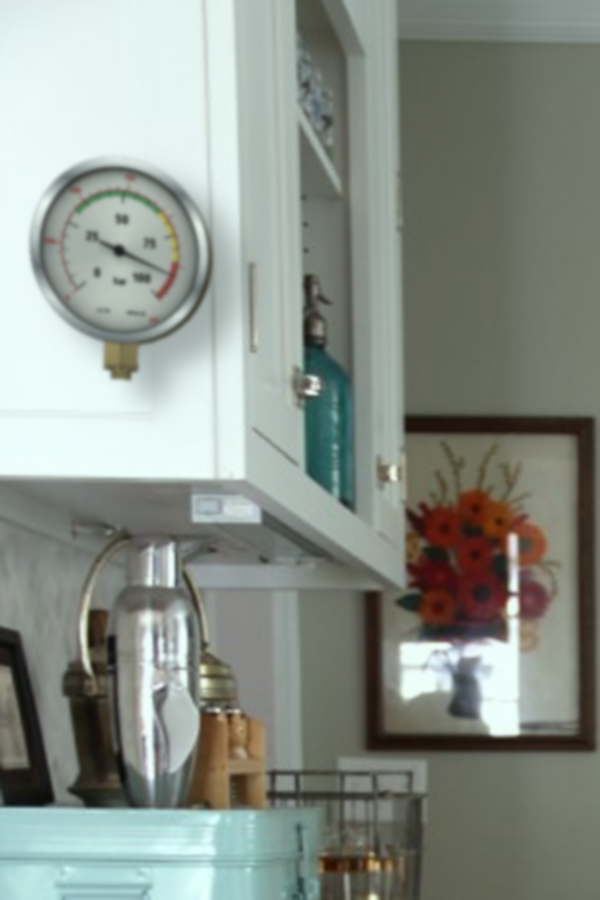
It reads 90,bar
